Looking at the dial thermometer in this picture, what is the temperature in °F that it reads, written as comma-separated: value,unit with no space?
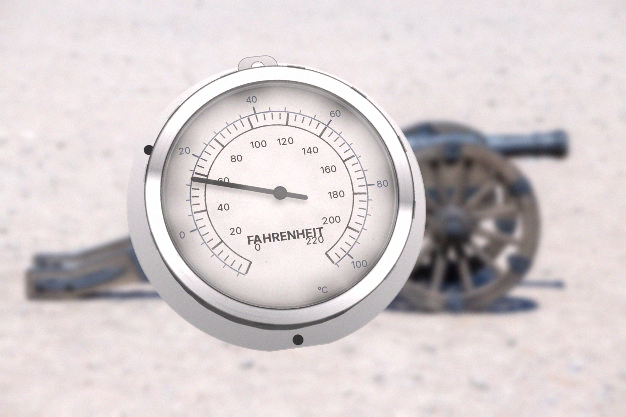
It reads 56,°F
